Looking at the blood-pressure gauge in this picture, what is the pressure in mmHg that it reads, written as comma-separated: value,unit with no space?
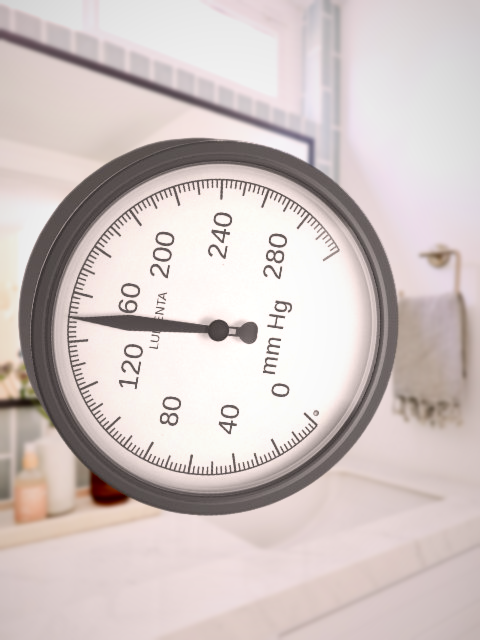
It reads 150,mmHg
